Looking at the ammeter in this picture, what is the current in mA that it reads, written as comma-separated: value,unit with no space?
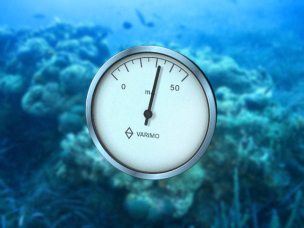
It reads 32.5,mA
